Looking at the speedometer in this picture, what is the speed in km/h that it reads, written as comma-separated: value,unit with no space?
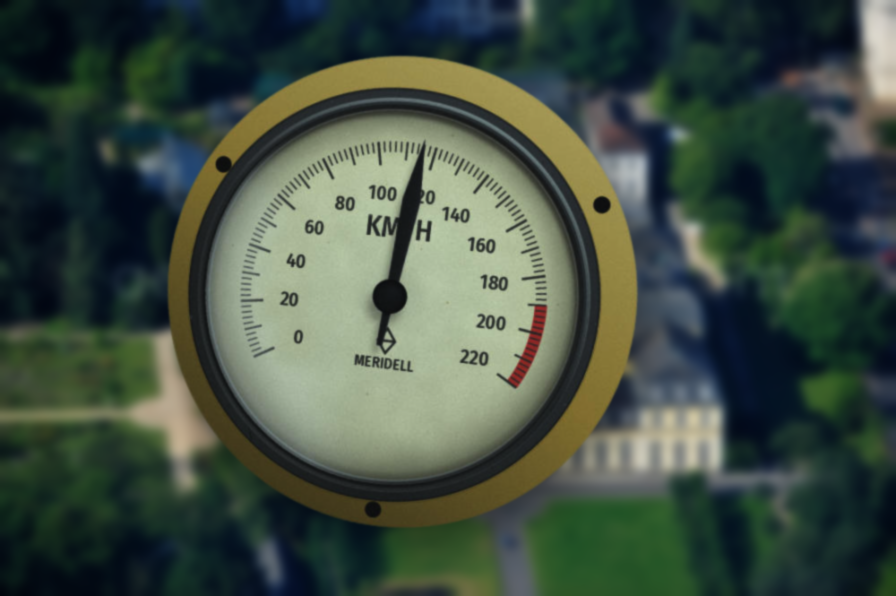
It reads 116,km/h
